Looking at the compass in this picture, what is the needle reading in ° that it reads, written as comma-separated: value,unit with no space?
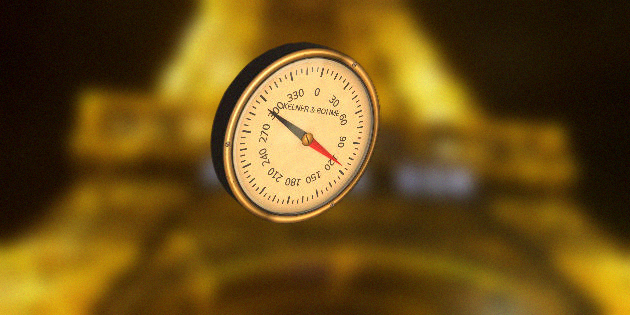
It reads 115,°
